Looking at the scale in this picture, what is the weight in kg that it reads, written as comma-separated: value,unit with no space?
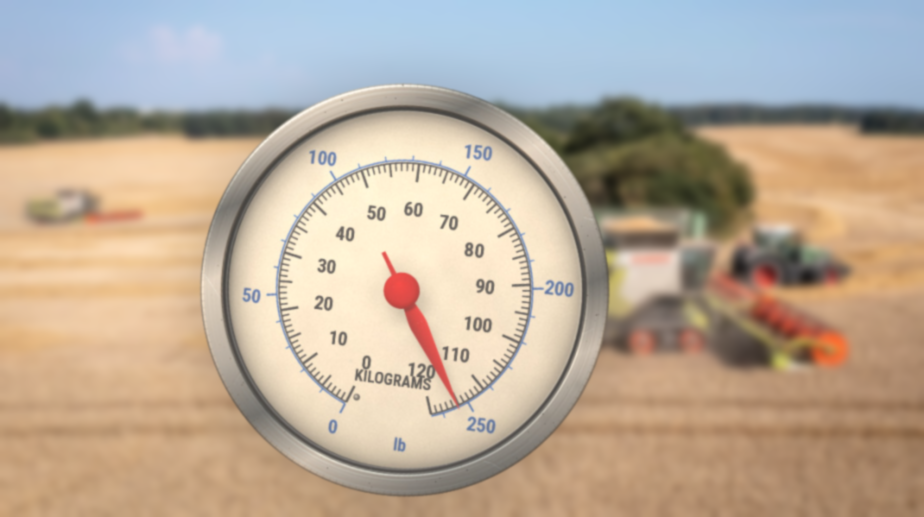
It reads 115,kg
